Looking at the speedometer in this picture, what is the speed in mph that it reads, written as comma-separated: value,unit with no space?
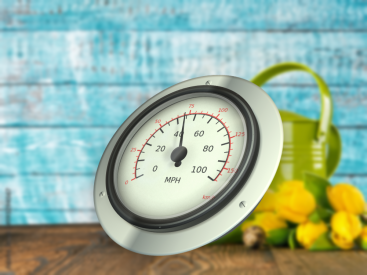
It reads 45,mph
